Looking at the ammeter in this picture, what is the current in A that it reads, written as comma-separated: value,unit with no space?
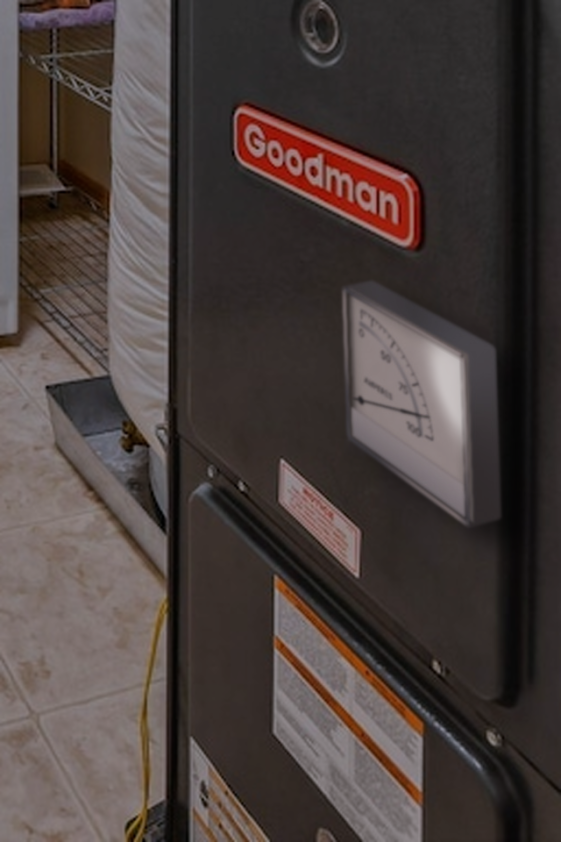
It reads 90,A
